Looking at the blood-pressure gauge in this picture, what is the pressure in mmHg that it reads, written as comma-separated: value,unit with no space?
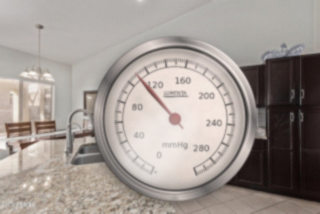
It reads 110,mmHg
